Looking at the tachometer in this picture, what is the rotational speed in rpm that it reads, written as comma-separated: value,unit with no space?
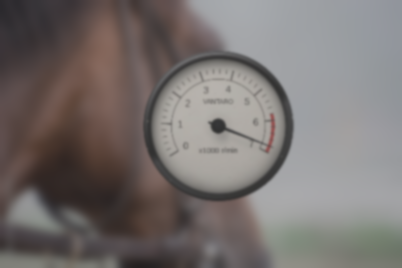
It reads 6800,rpm
